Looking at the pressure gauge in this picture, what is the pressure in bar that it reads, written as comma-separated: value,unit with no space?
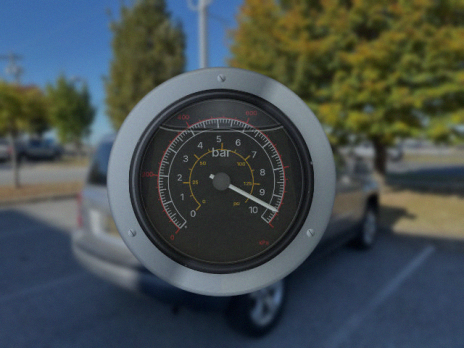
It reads 9.5,bar
